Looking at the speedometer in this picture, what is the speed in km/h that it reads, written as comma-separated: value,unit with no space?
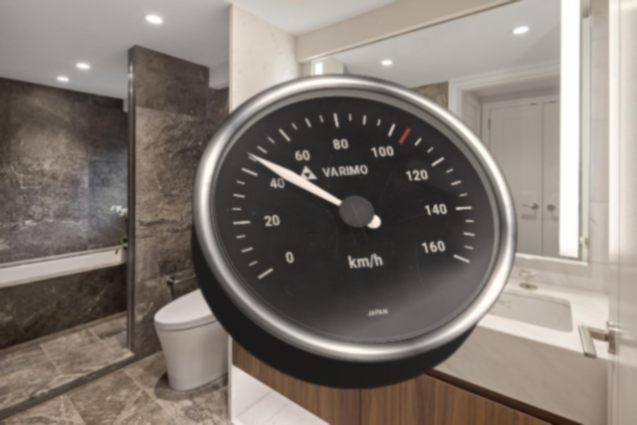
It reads 45,km/h
